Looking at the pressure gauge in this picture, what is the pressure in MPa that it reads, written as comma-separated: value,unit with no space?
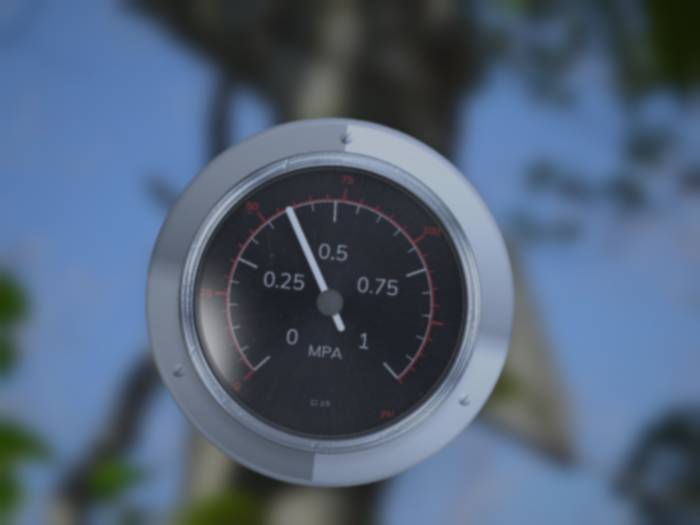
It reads 0.4,MPa
